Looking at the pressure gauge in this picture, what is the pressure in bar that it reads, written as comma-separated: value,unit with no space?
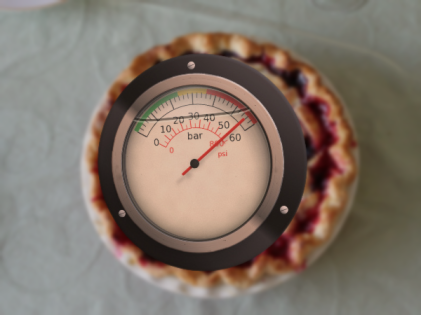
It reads 56,bar
